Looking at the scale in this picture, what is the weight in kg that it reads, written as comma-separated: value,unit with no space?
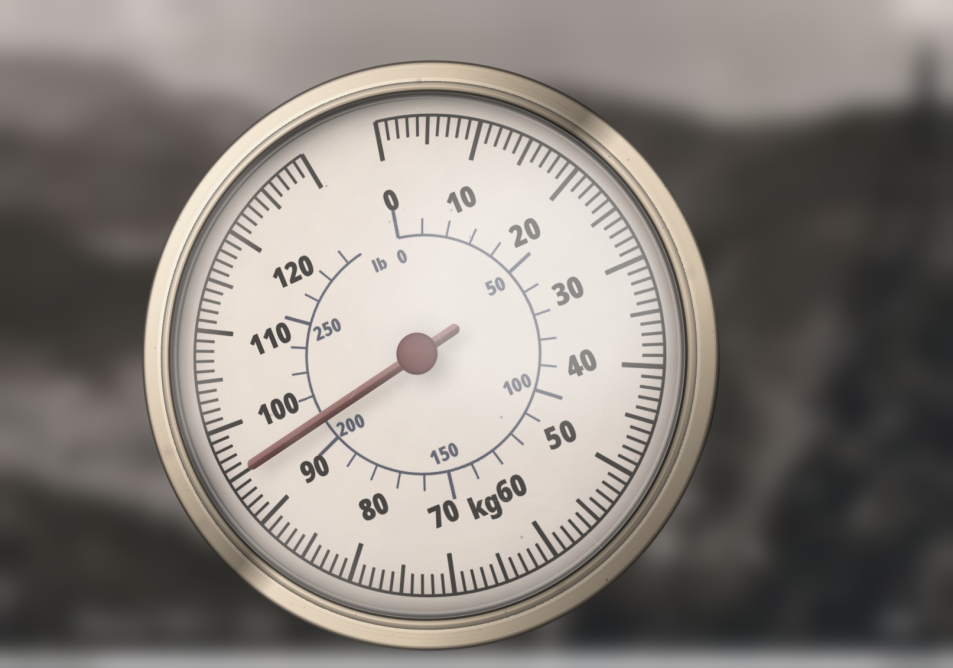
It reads 95,kg
